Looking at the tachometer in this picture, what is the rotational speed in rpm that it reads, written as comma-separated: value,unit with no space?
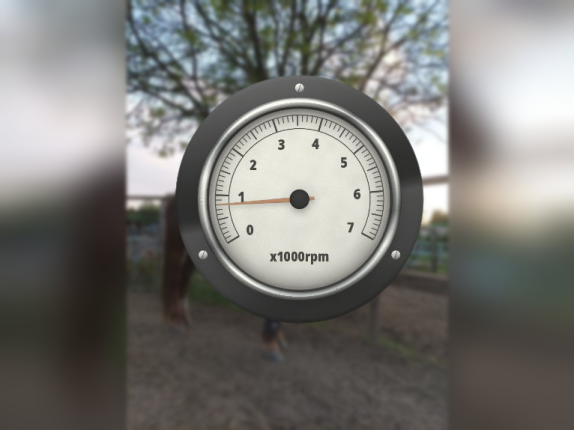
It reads 800,rpm
